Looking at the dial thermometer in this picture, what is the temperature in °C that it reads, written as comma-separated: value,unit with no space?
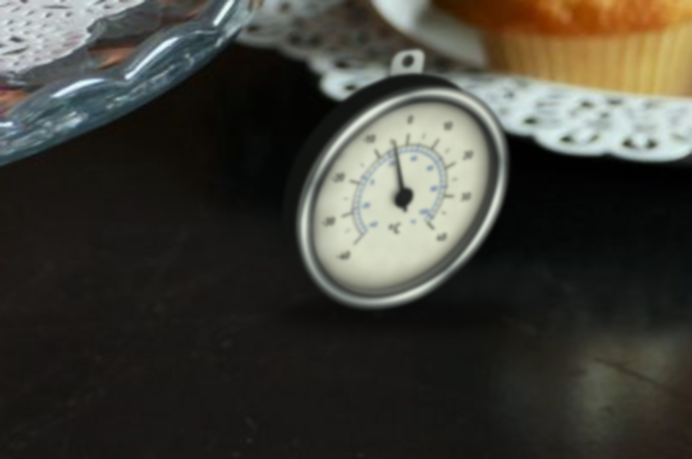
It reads -5,°C
